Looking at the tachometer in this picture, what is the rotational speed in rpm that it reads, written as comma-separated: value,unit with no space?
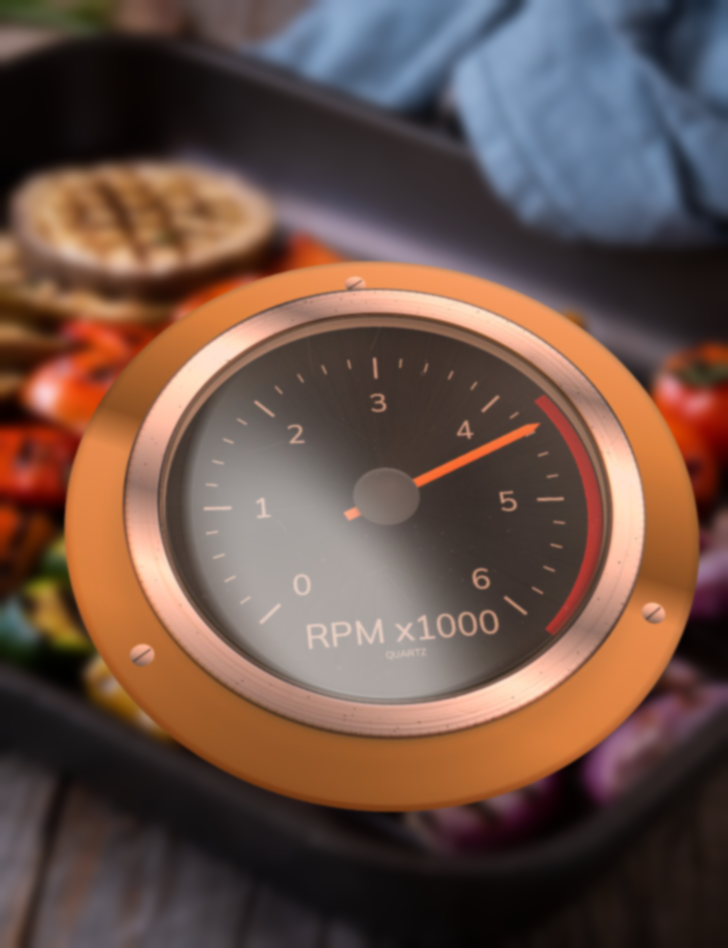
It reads 4400,rpm
